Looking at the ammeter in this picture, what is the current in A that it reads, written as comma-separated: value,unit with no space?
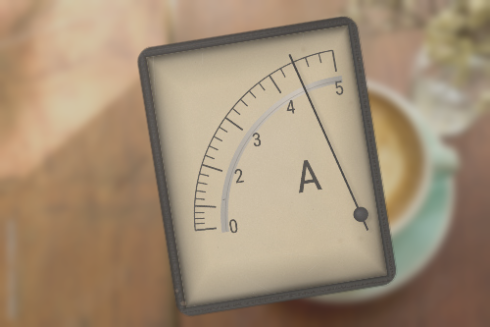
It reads 4.4,A
